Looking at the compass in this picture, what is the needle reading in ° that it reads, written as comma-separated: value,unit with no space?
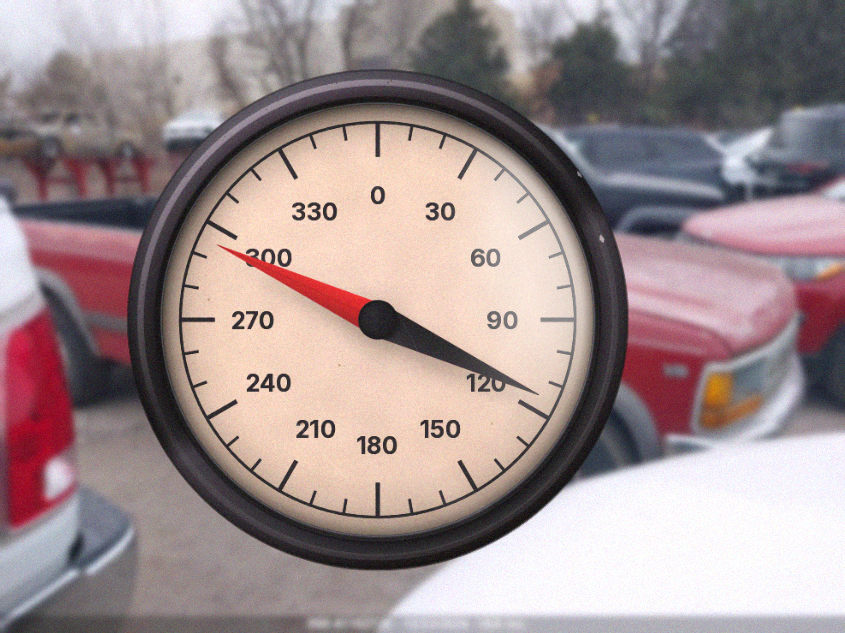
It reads 295,°
